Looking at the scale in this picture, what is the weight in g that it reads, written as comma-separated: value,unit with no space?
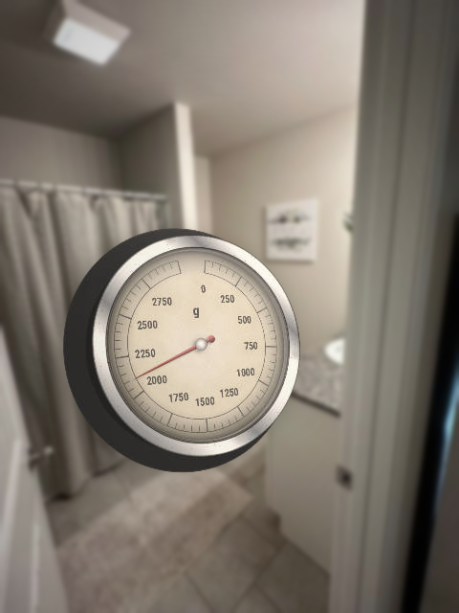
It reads 2100,g
